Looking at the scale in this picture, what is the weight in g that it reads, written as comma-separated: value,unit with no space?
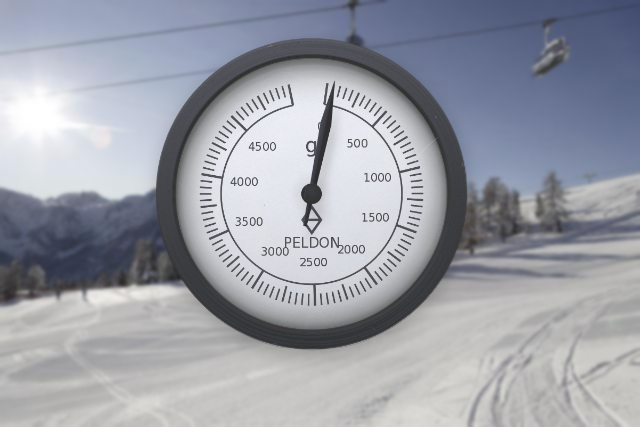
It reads 50,g
